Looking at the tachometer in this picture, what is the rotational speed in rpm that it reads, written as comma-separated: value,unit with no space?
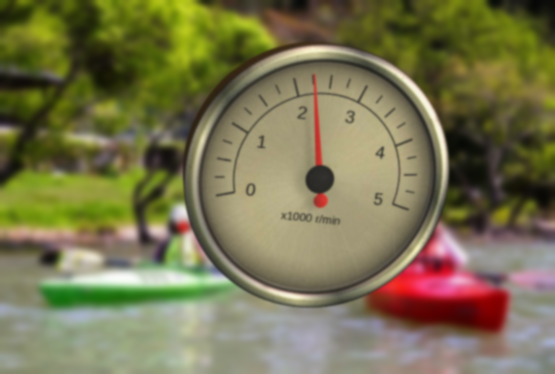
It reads 2250,rpm
